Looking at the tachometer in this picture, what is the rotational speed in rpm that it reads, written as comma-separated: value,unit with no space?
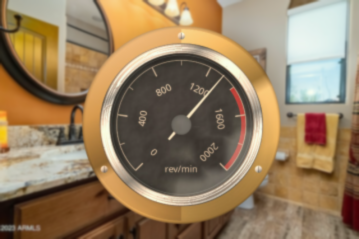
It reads 1300,rpm
